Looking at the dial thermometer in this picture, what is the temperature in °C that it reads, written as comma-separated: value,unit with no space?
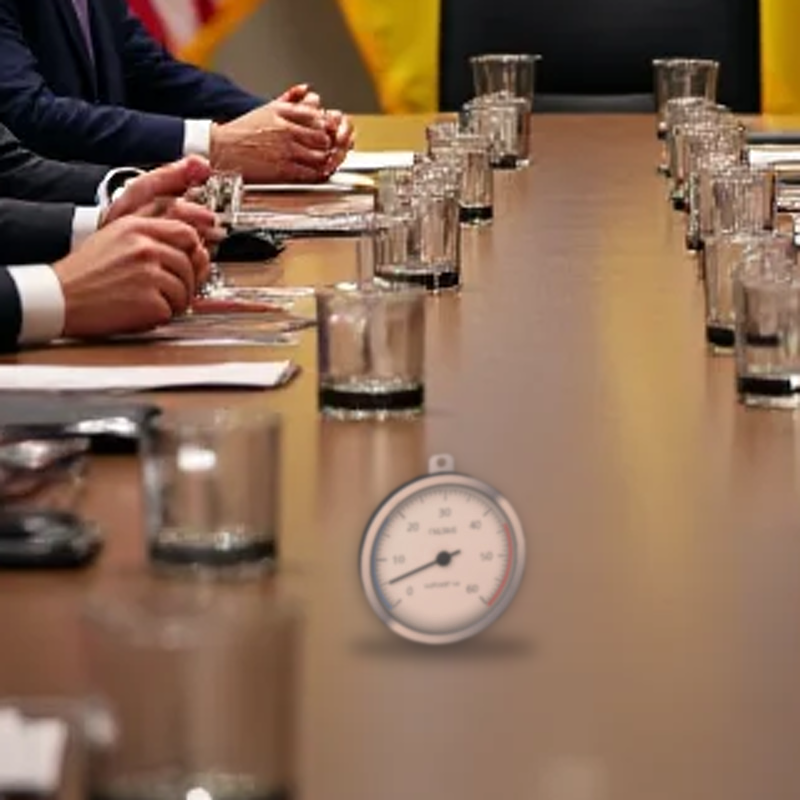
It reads 5,°C
